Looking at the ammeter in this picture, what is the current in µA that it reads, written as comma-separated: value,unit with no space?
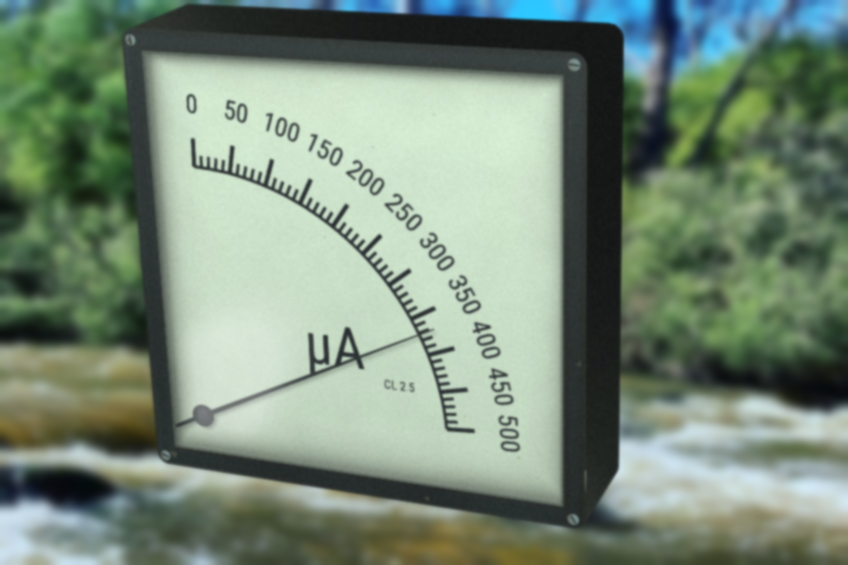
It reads 370,µA
